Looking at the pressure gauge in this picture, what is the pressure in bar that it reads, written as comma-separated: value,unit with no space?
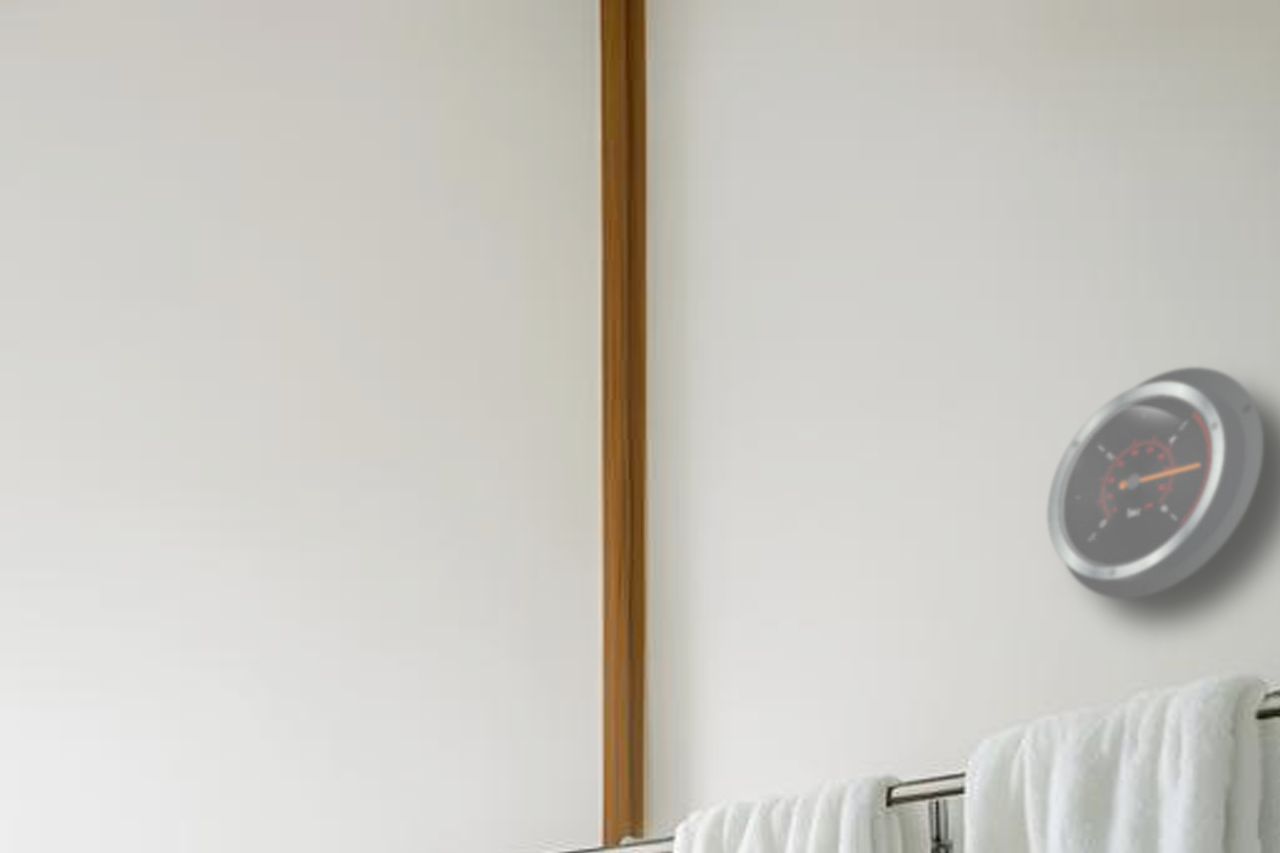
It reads 5,bar
